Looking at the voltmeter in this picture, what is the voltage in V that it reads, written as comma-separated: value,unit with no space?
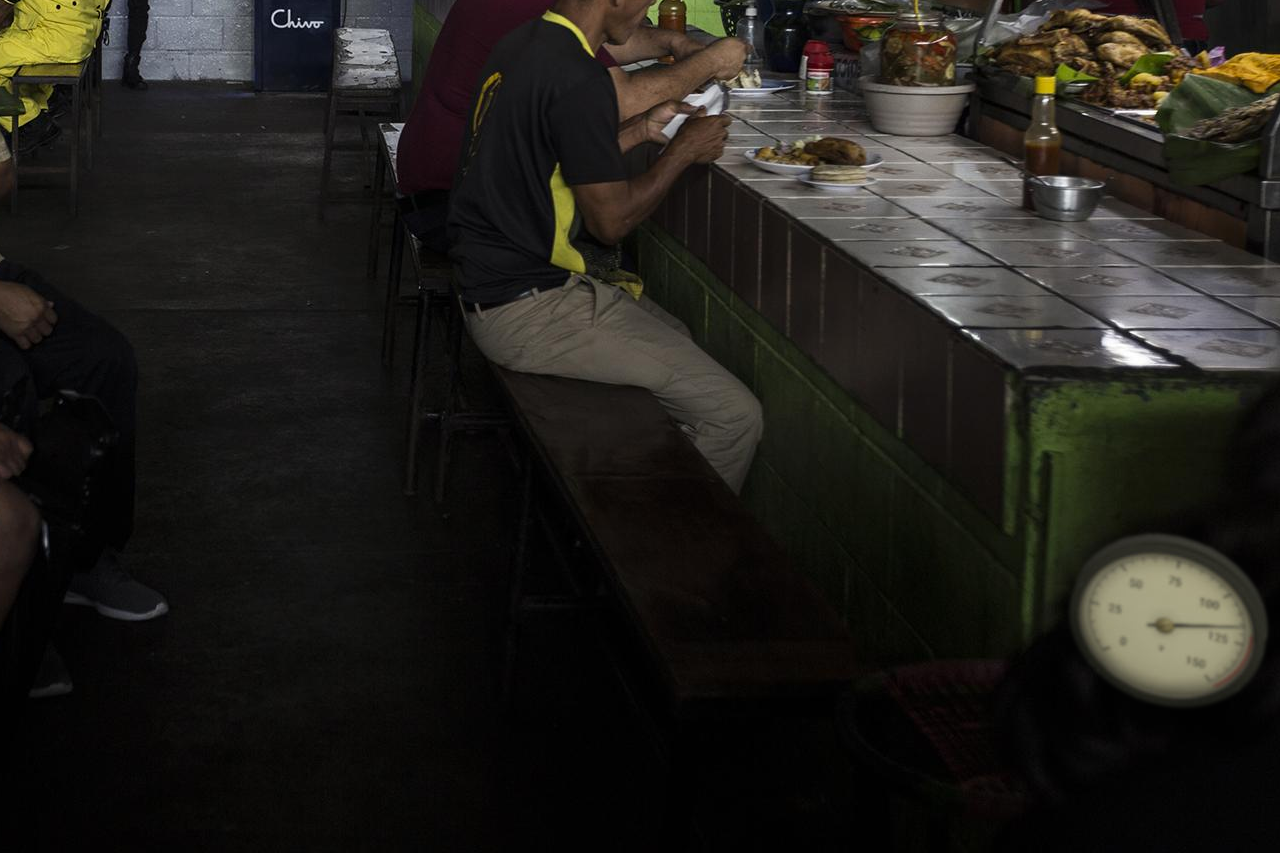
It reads 115,V
